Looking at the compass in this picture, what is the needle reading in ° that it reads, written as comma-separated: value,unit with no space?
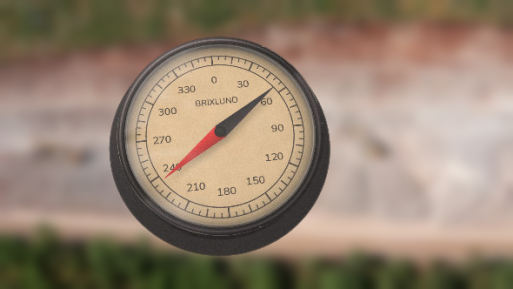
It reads 235,°
